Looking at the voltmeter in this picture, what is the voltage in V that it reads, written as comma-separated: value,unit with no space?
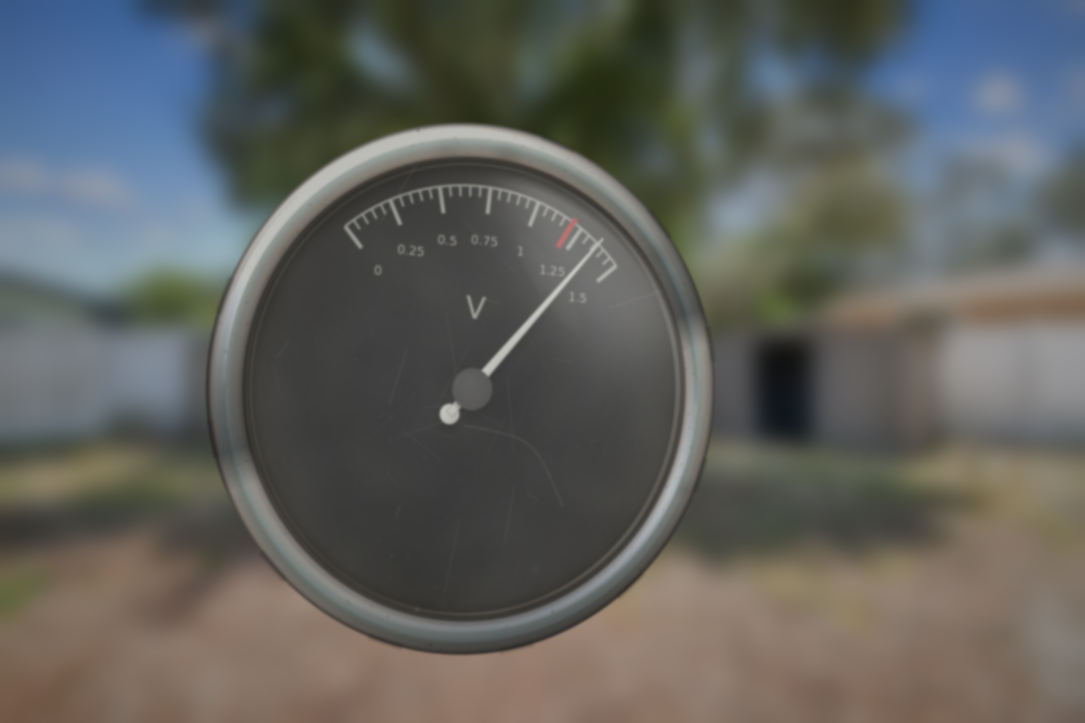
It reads 1.35,V
